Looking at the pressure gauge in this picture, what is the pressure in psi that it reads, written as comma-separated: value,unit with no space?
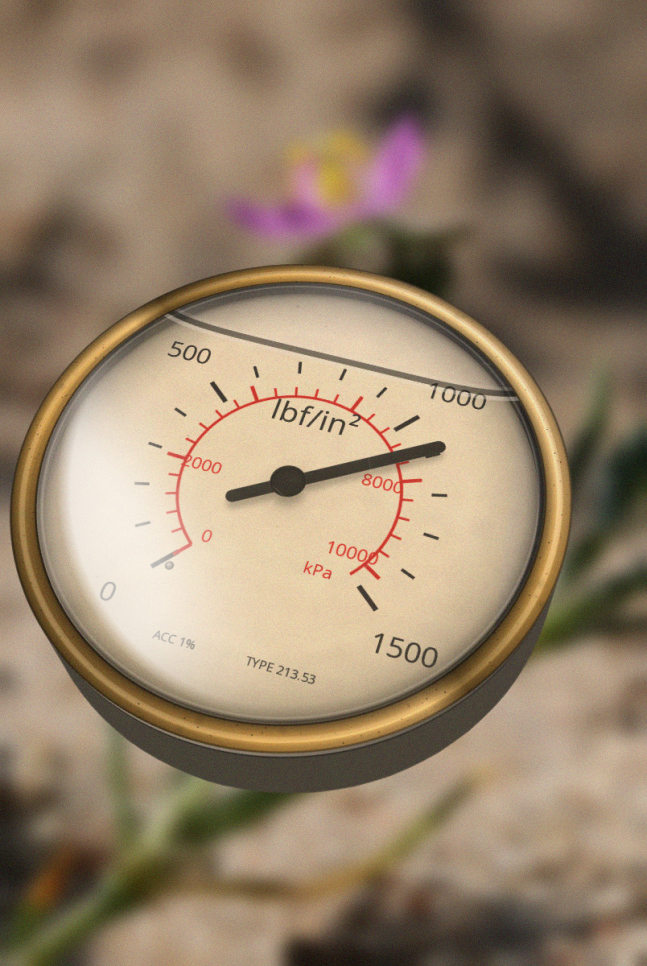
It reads 1100,psi
